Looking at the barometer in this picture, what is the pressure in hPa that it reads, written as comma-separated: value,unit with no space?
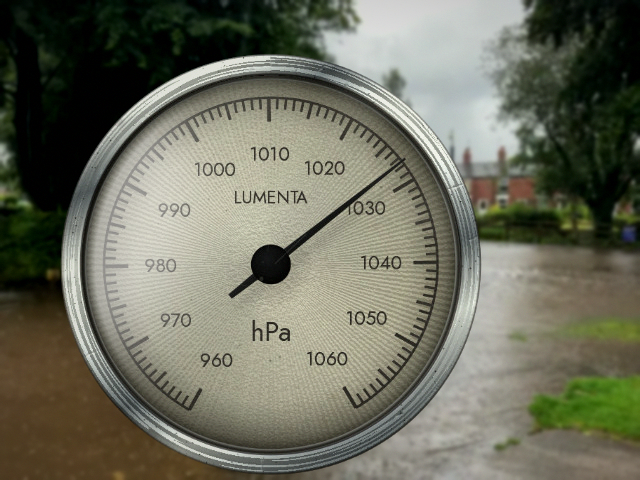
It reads 1027.5,hPa
